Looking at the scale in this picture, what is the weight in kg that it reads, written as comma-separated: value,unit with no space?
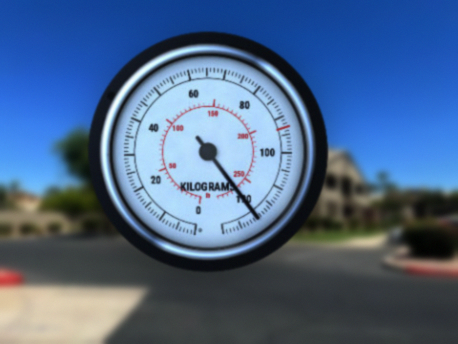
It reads 120,kg
